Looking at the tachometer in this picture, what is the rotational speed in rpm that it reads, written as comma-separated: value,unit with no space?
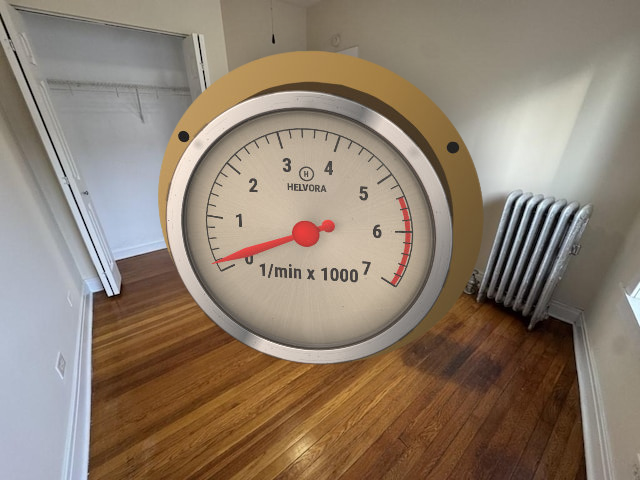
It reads 200,rpm
